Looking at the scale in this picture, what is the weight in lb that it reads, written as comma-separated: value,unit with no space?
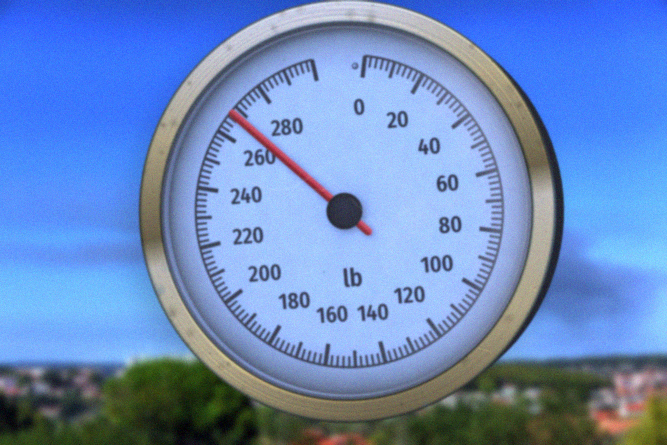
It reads 268,lb
